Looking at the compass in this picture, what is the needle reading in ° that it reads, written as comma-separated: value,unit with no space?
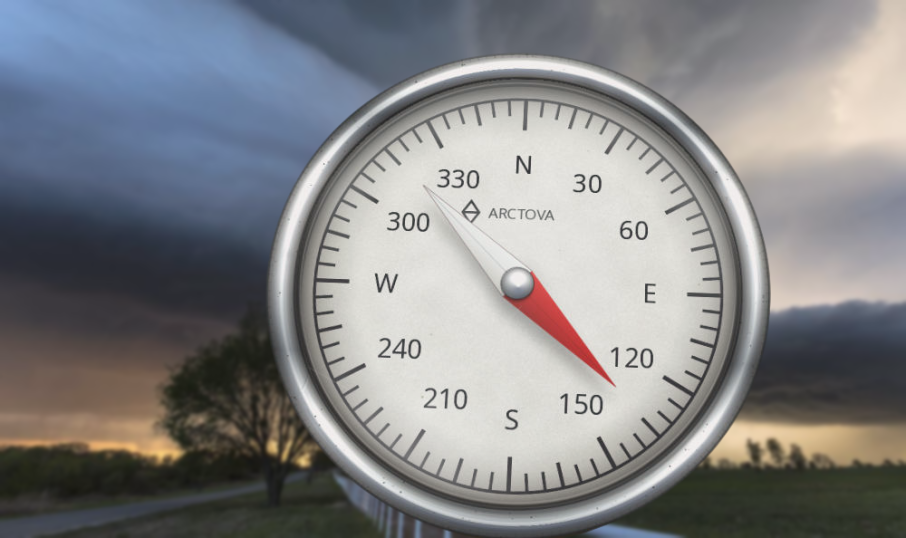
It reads 135,°
